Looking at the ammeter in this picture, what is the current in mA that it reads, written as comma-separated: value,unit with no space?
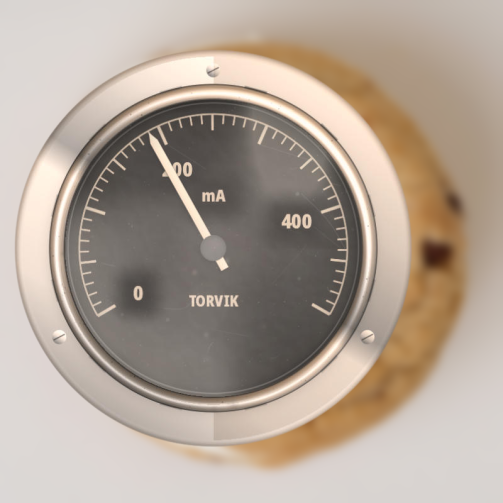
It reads 190,mA
